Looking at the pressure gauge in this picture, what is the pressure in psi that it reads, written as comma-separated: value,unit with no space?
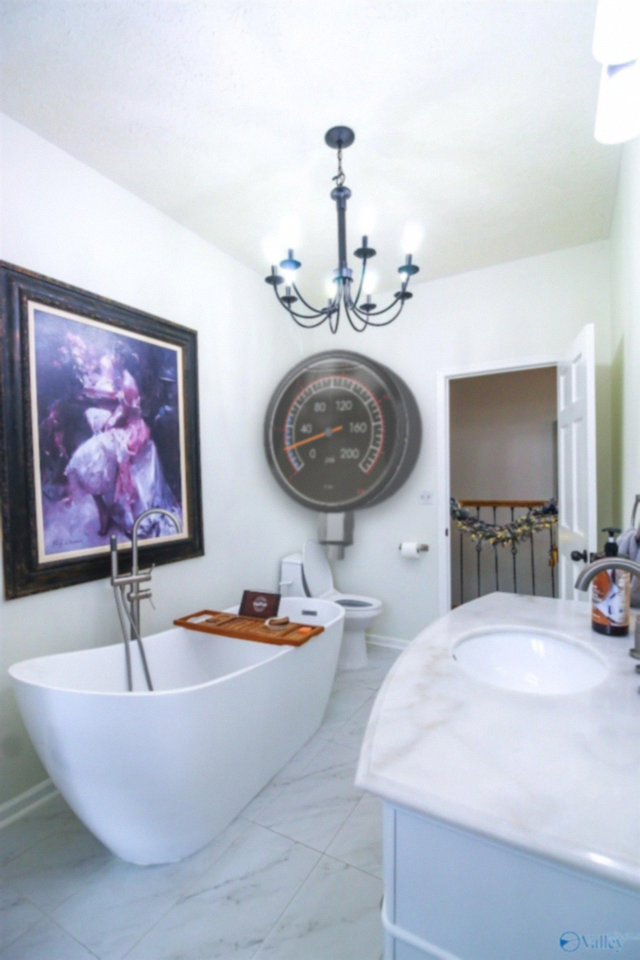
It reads 20,psi
